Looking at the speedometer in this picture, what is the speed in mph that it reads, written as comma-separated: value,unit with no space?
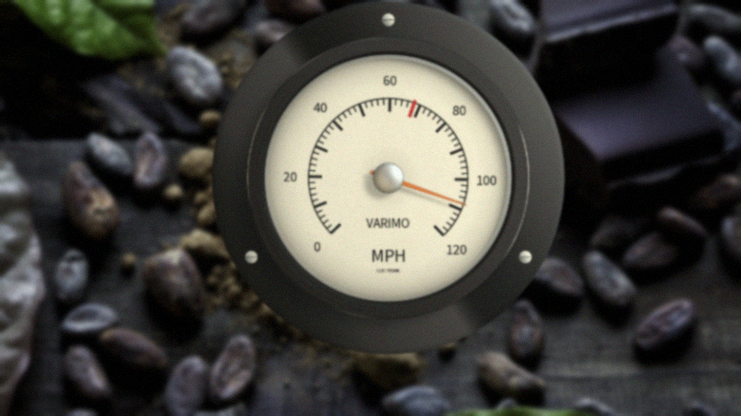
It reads 108,mph
